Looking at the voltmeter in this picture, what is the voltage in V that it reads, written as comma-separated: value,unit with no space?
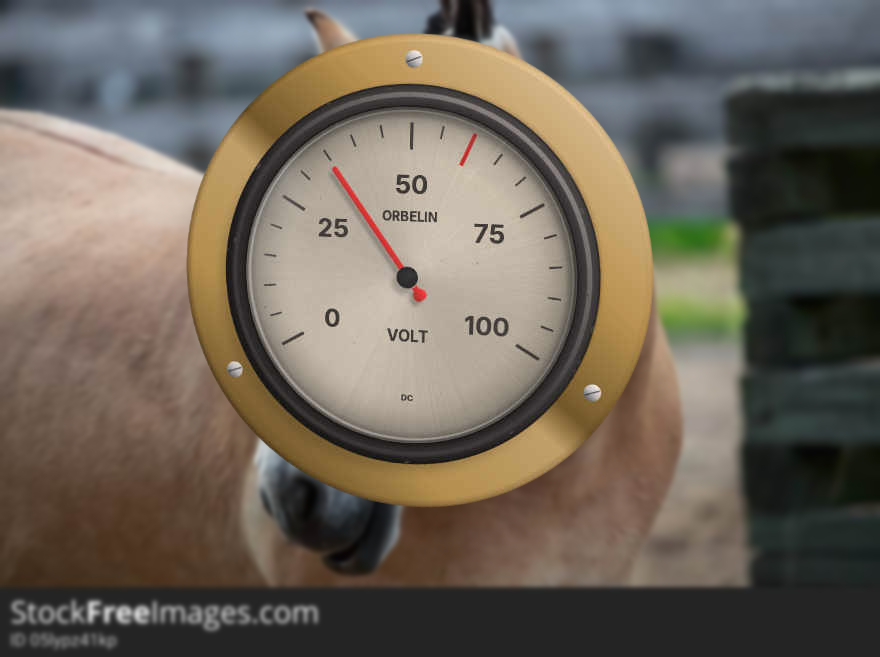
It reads 35,V
